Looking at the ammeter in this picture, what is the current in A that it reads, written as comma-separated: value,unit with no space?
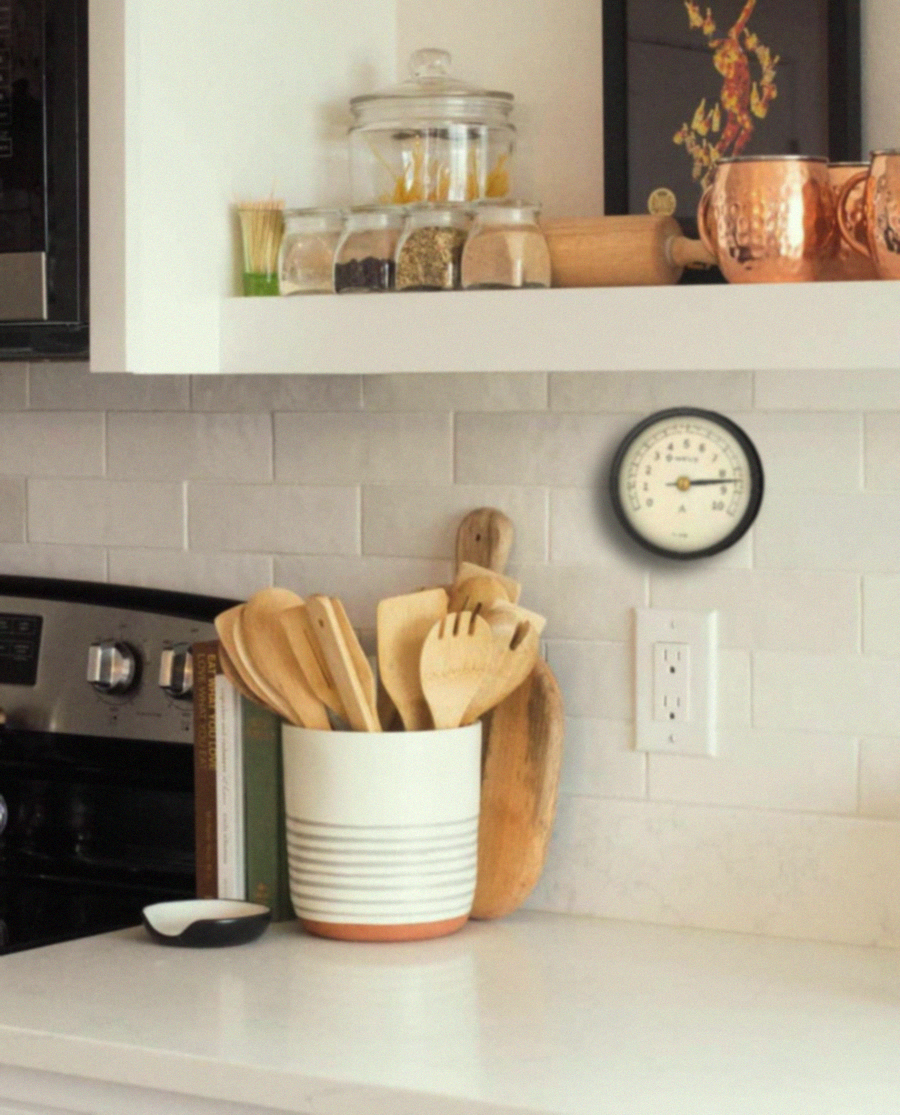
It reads 8.5,A
